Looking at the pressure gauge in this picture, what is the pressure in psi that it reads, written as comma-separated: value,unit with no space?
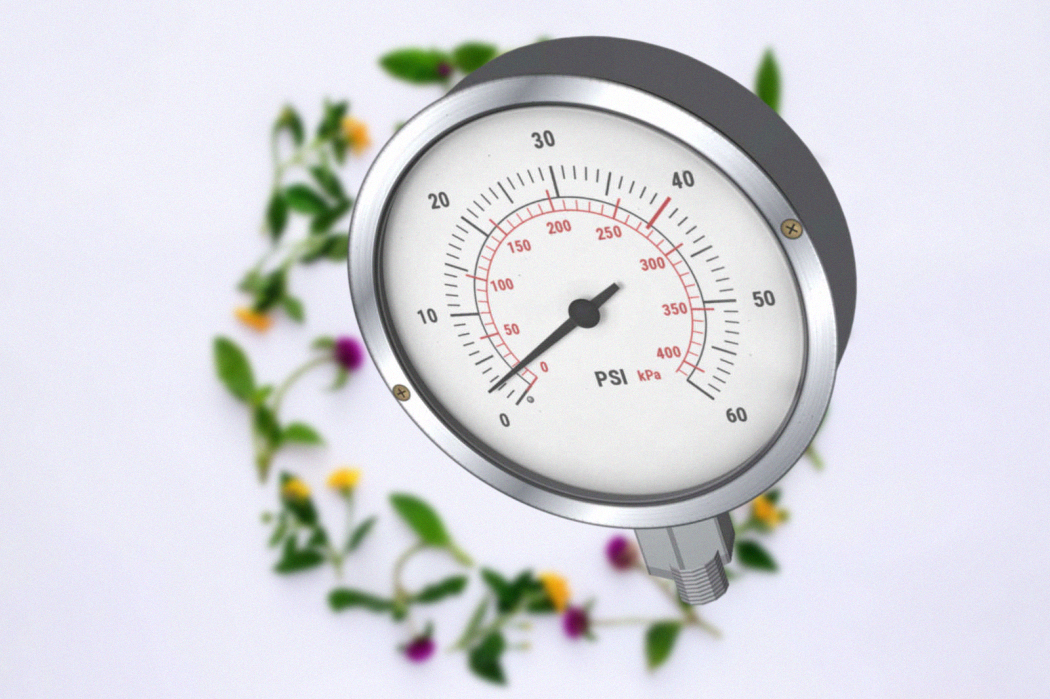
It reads 2.5,psi
